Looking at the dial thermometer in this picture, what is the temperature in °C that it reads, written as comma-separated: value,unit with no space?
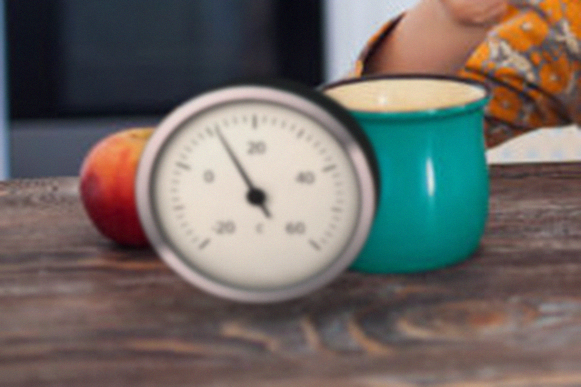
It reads 12,°C
